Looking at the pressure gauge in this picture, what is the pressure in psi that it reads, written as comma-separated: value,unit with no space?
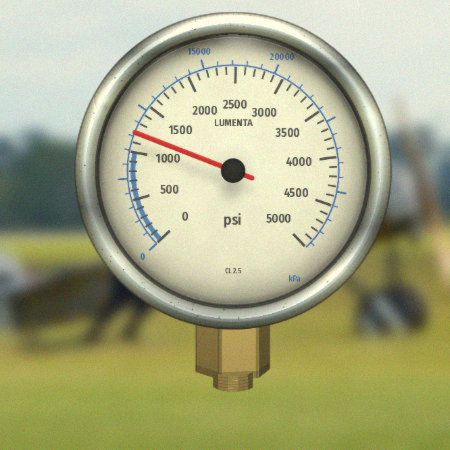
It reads 1200,psi
